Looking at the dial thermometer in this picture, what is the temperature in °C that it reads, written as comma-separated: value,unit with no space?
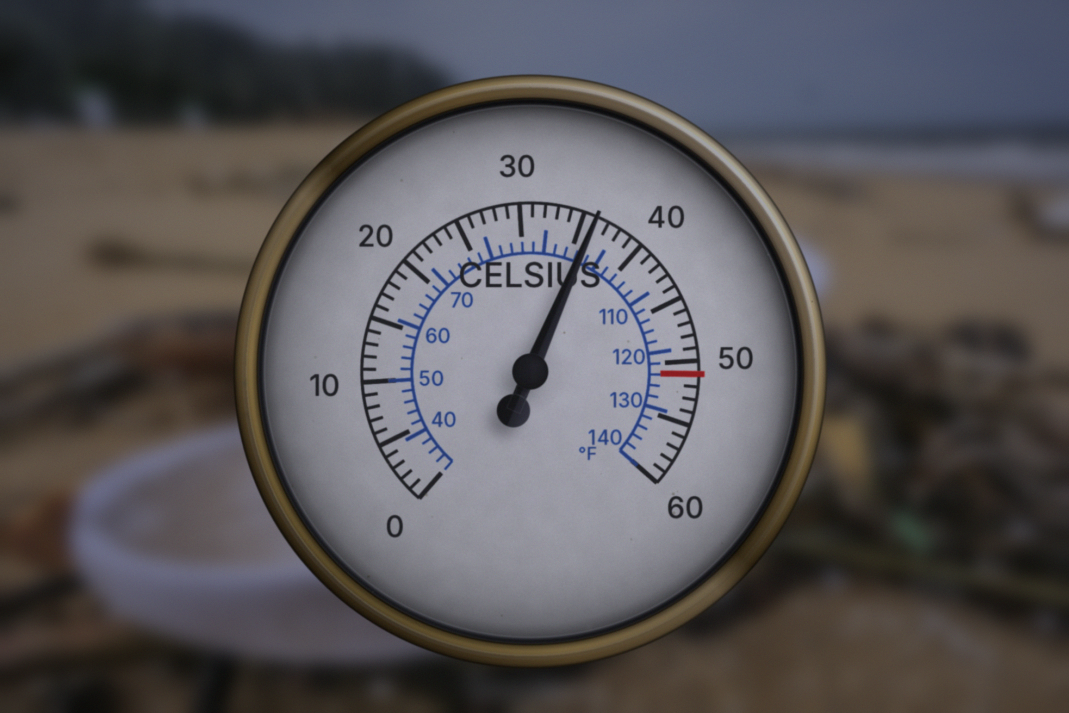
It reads 36,°C
